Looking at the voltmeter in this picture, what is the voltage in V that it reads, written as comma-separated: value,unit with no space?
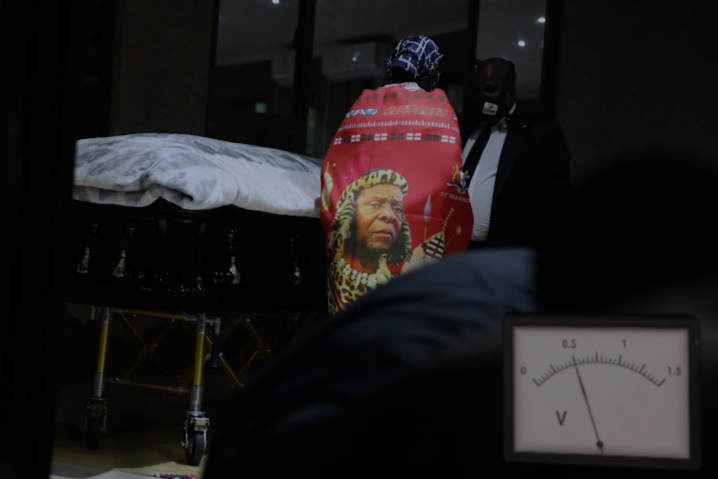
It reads 0.5,V
